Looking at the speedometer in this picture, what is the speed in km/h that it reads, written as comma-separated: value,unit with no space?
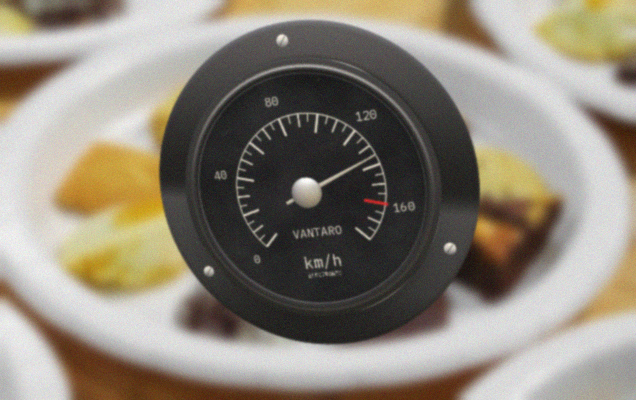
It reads 135,km/h
